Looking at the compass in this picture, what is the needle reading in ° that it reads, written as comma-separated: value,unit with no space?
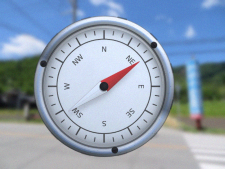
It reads 55,°
